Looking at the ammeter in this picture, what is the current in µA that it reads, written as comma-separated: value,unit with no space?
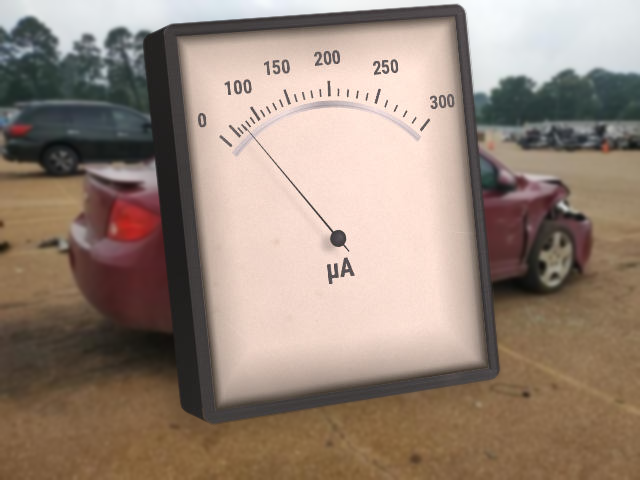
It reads 70,µA
